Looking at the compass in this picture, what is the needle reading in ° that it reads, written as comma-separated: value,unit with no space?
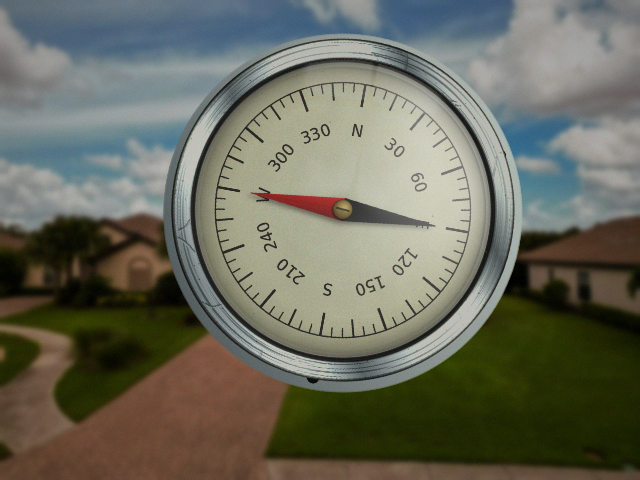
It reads 270,°
